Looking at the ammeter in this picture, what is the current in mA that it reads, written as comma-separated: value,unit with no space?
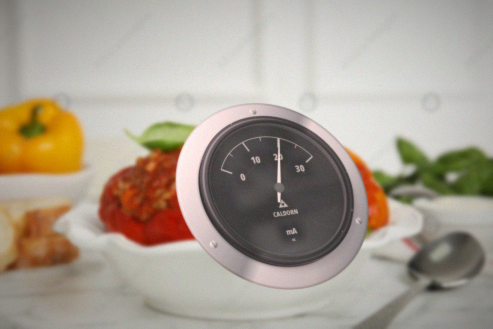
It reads 20,mA
